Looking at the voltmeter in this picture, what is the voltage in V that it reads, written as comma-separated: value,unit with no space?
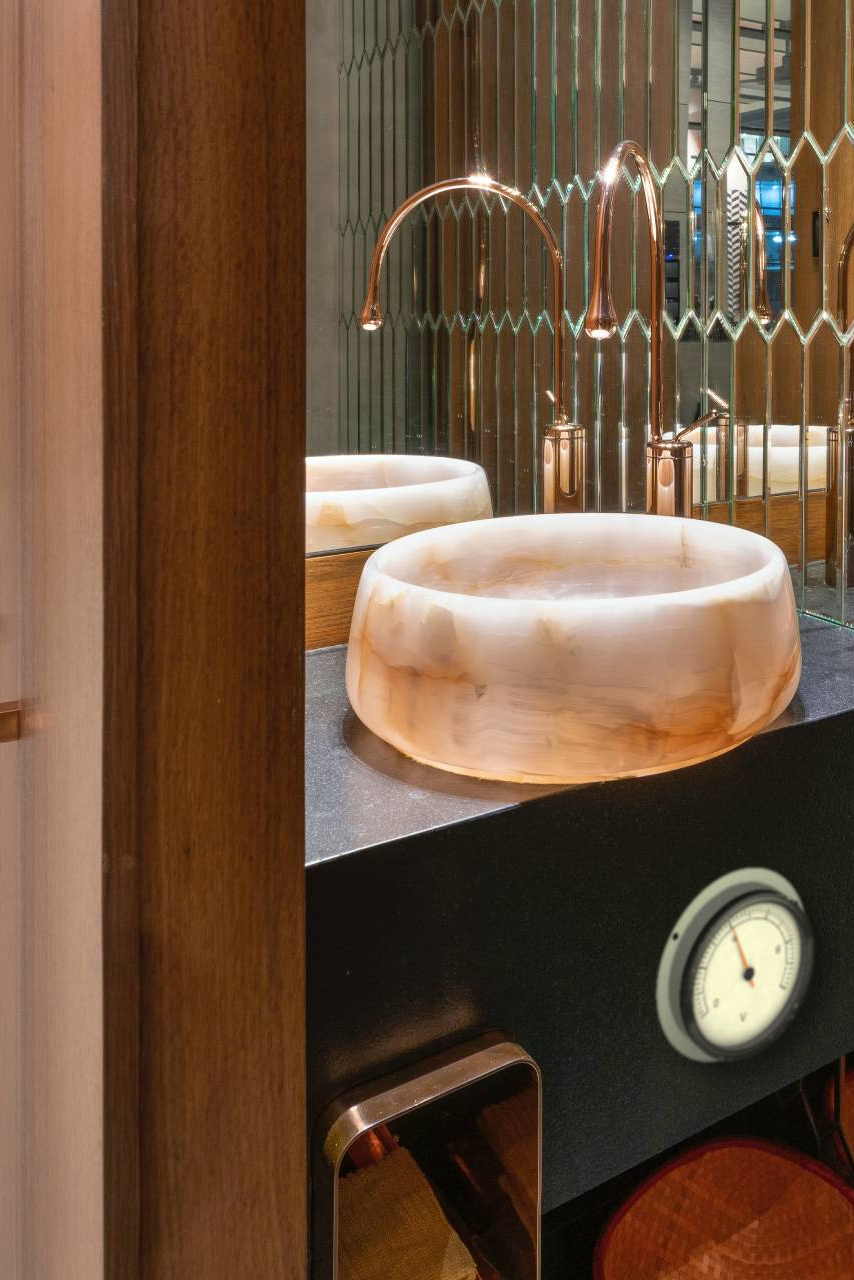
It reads 4,V
